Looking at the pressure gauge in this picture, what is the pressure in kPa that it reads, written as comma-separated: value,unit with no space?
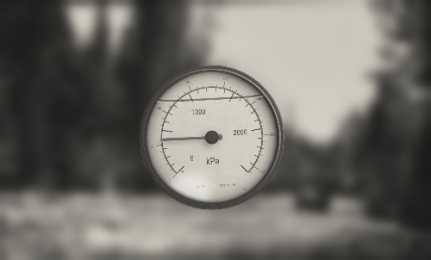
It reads 400,kPa
